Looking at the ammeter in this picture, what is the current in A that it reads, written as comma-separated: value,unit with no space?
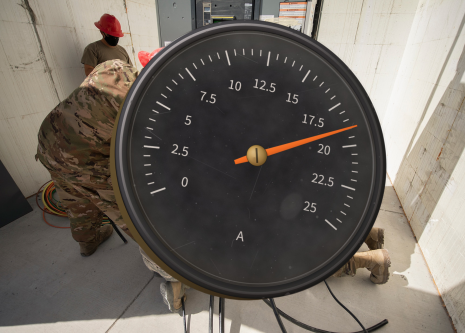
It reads 19,A
